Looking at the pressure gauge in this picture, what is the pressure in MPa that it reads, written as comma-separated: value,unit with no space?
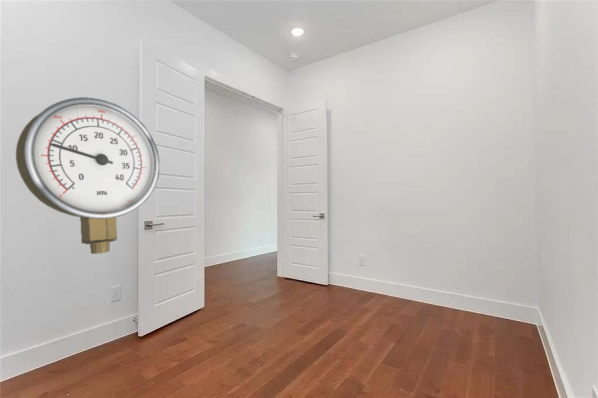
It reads 9,MPa
